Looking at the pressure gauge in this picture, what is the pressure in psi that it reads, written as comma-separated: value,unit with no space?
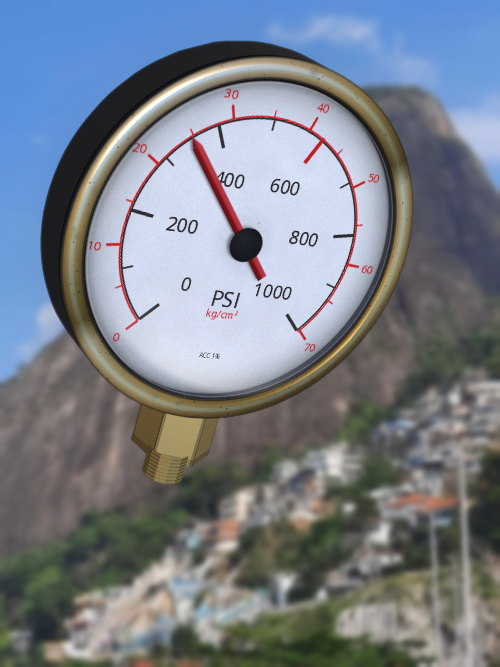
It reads 350,psi
